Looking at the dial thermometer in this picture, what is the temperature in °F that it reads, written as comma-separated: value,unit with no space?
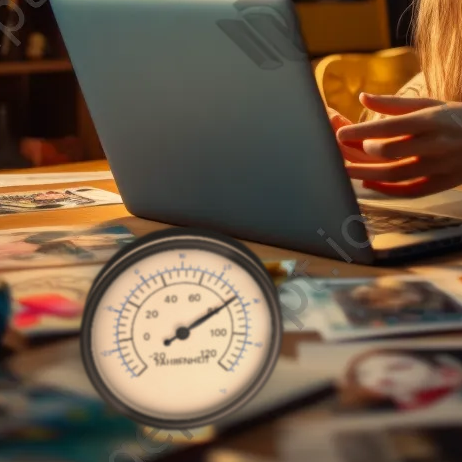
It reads 80,°F
